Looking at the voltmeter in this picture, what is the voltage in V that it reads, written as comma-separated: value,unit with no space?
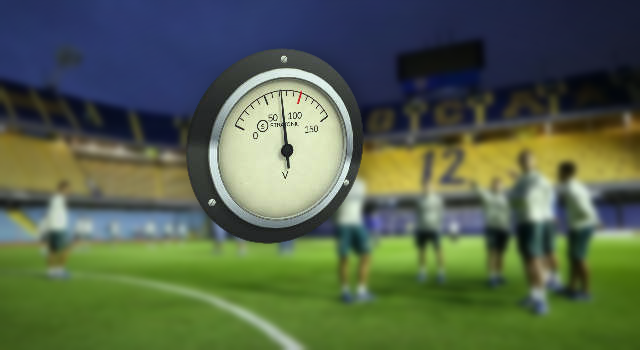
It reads 70,V
